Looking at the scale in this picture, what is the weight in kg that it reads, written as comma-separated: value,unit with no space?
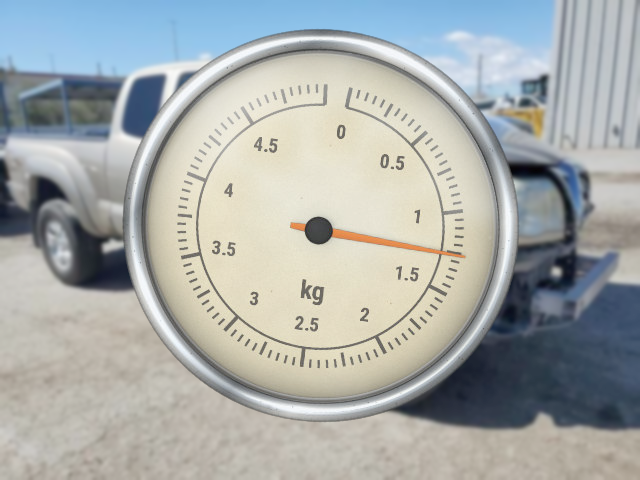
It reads 1.25,kg
